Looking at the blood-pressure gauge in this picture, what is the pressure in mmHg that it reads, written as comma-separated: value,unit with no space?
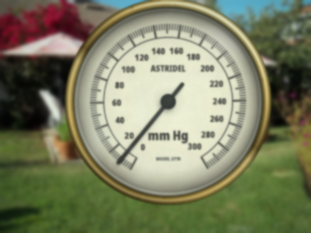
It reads 10,mmHg
